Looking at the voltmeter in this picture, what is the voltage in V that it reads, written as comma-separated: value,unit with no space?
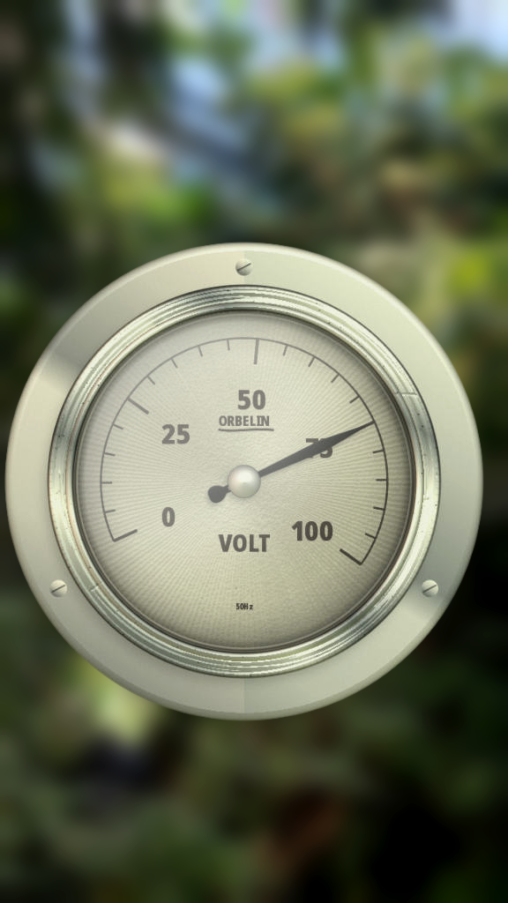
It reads 75,V
